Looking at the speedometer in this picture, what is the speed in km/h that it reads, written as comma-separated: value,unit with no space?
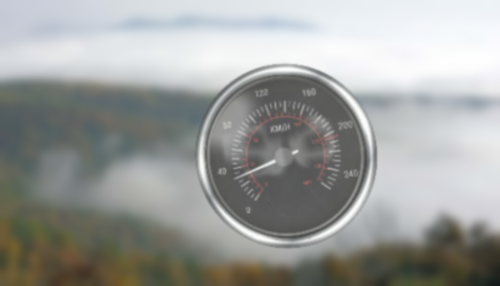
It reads 30,km/h
